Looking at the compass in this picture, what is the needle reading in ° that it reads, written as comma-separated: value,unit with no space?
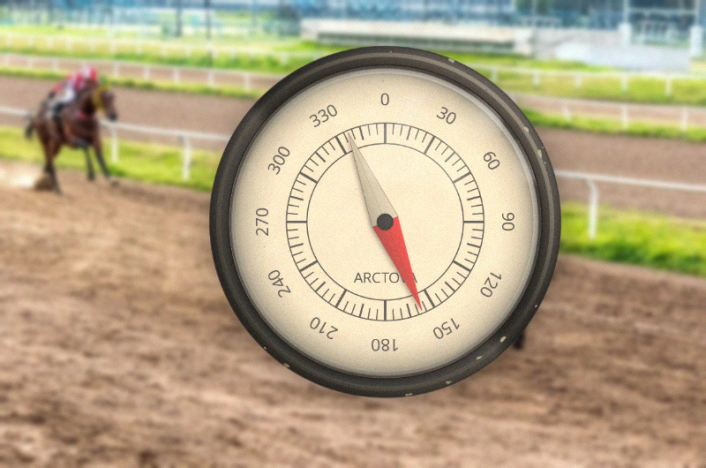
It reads 157.5,°
